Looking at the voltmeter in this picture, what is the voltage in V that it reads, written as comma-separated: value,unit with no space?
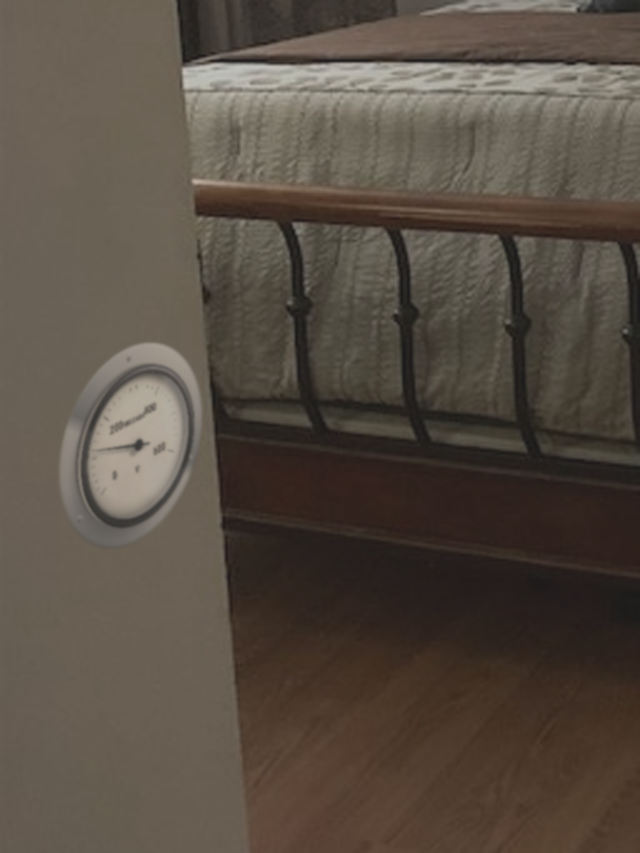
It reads 120,V
